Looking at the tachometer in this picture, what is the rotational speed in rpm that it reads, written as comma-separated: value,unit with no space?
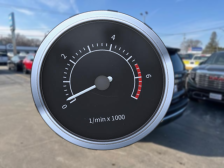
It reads 200,rpm
